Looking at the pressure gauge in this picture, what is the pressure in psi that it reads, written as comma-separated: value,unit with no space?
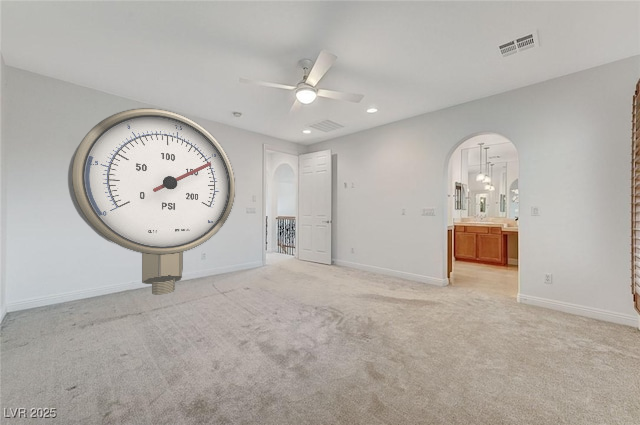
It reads 150,psi
